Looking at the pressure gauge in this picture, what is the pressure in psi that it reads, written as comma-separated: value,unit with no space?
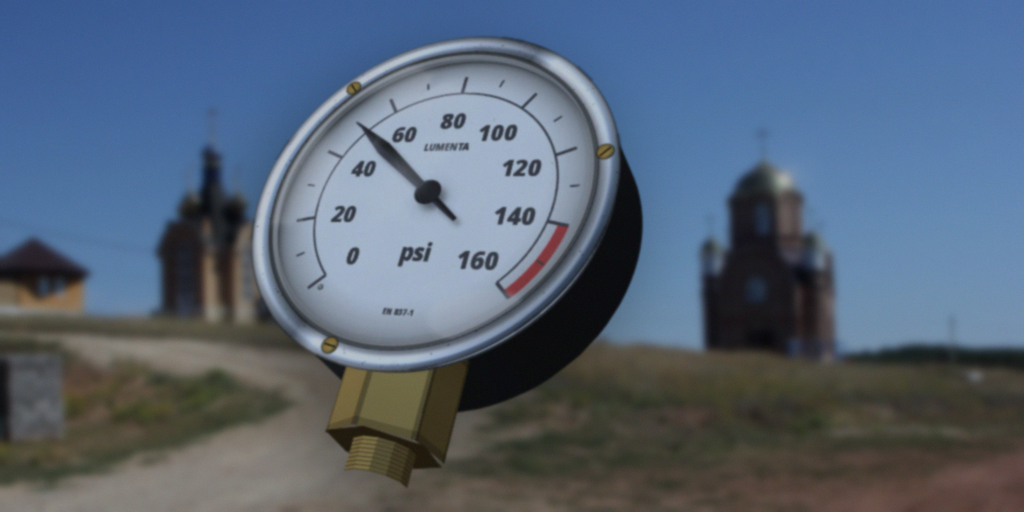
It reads 50,psi
